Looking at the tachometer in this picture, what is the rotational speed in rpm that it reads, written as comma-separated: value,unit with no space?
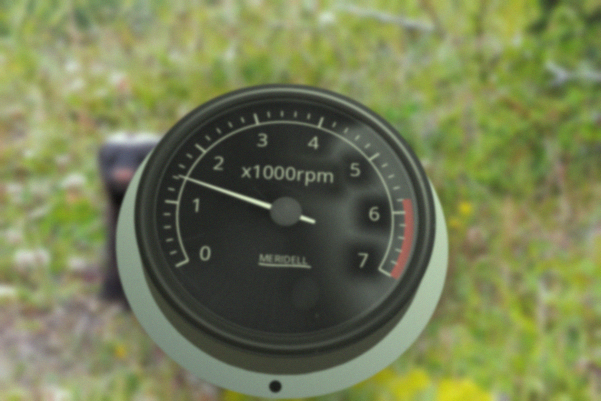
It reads 1400,rpm
